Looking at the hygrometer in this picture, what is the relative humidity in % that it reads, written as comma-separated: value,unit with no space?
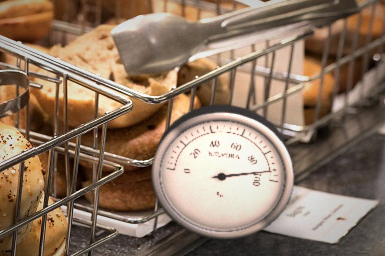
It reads 92,%
